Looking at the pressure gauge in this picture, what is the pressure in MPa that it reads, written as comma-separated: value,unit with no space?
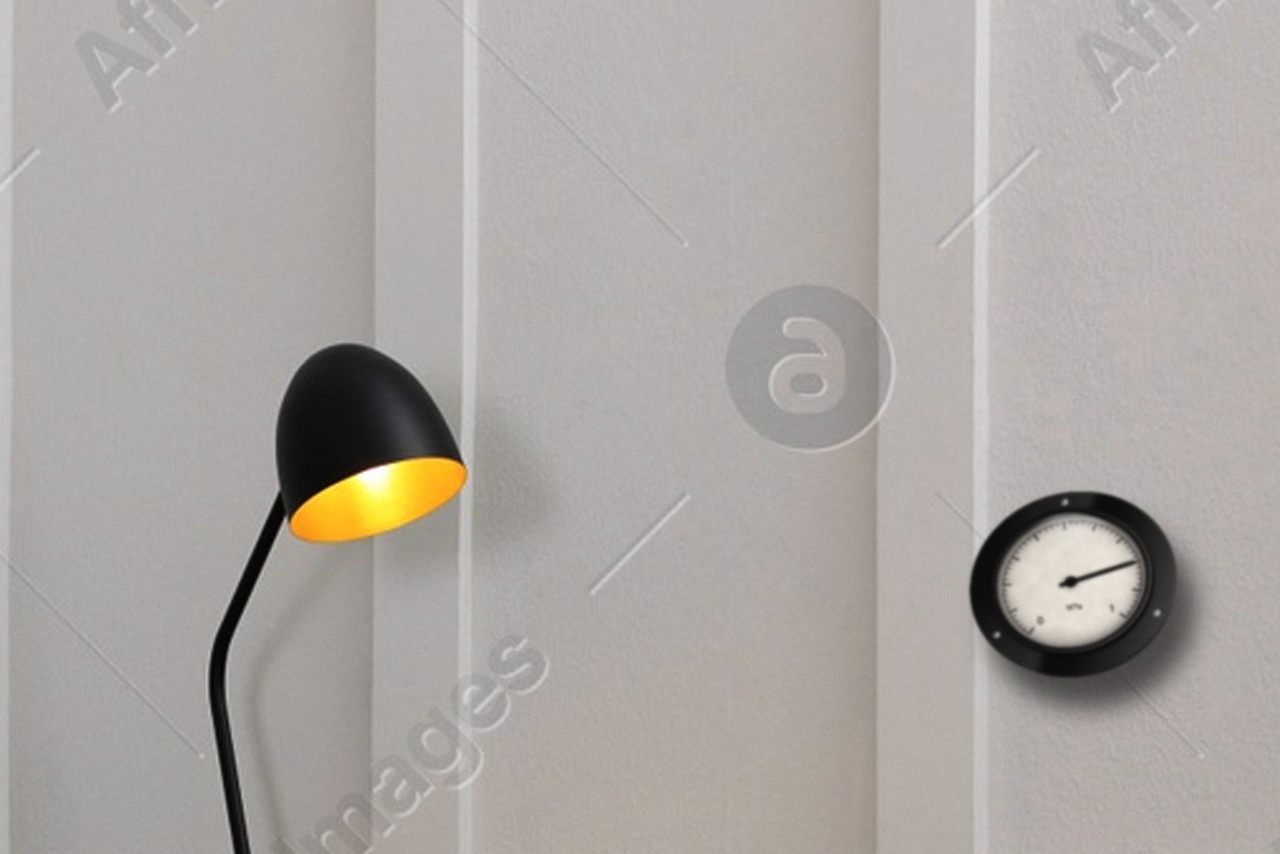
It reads 0.8,MPa
